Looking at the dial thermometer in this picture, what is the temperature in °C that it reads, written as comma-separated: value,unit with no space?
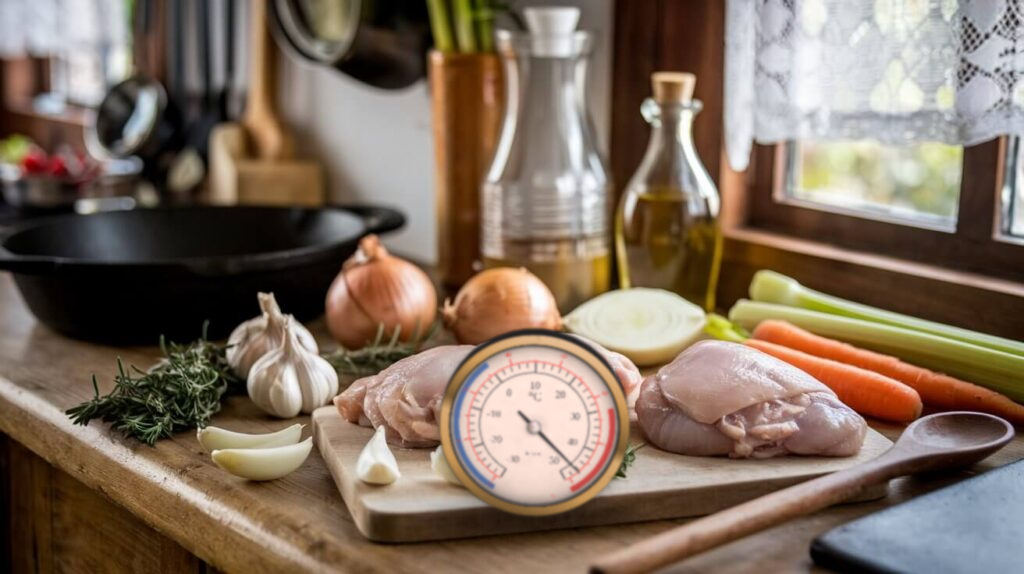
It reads 46,°C
